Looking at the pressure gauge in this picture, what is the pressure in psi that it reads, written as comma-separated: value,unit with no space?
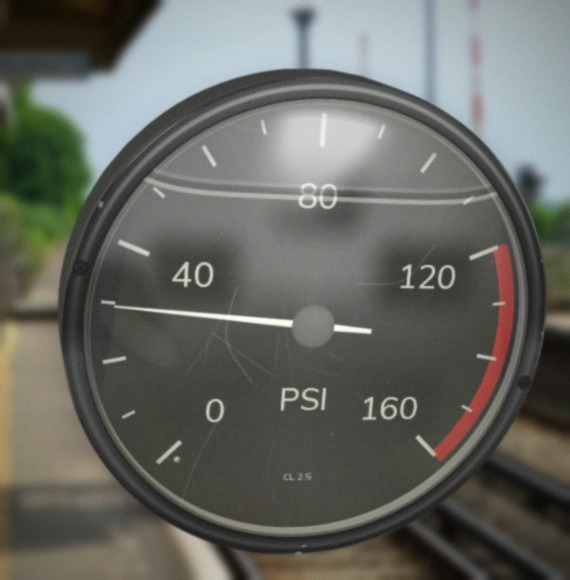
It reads 30,psi
